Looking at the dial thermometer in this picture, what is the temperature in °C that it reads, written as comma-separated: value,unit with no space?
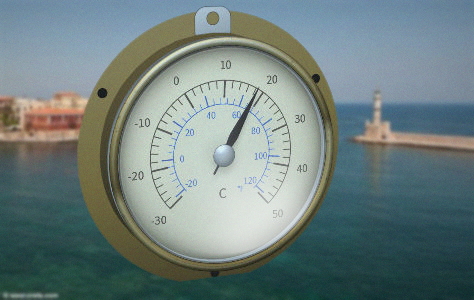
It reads 18,°C
